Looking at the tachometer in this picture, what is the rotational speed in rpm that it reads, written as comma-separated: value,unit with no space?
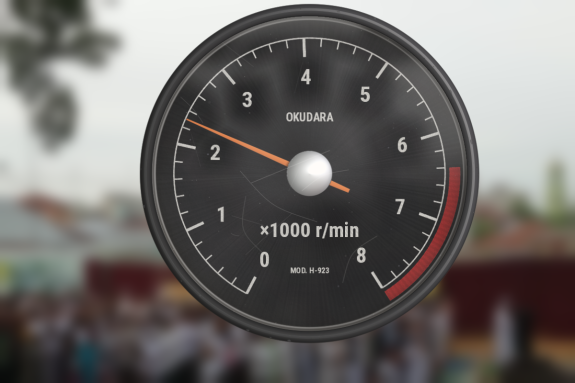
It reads 2300,rpm
